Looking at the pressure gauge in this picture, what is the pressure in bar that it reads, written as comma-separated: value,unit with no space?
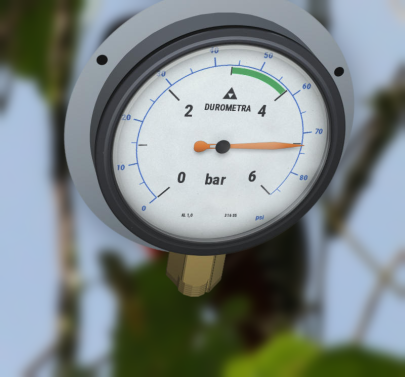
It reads 5,bar
